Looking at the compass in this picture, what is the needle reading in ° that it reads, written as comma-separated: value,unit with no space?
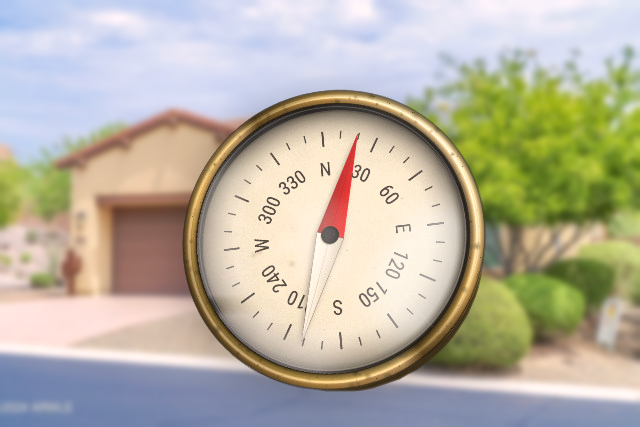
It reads 20,°
